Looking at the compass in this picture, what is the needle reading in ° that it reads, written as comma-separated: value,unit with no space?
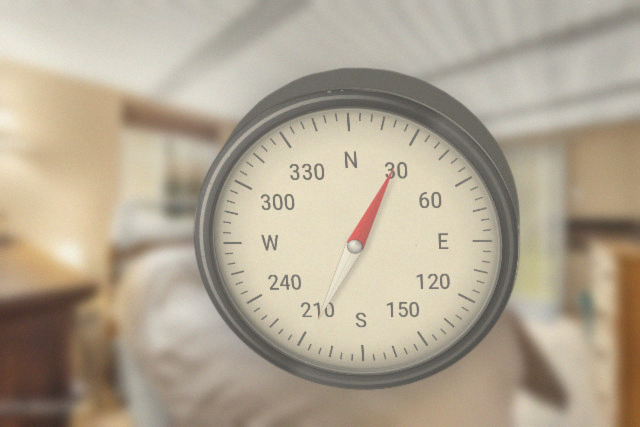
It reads 27.5,°
